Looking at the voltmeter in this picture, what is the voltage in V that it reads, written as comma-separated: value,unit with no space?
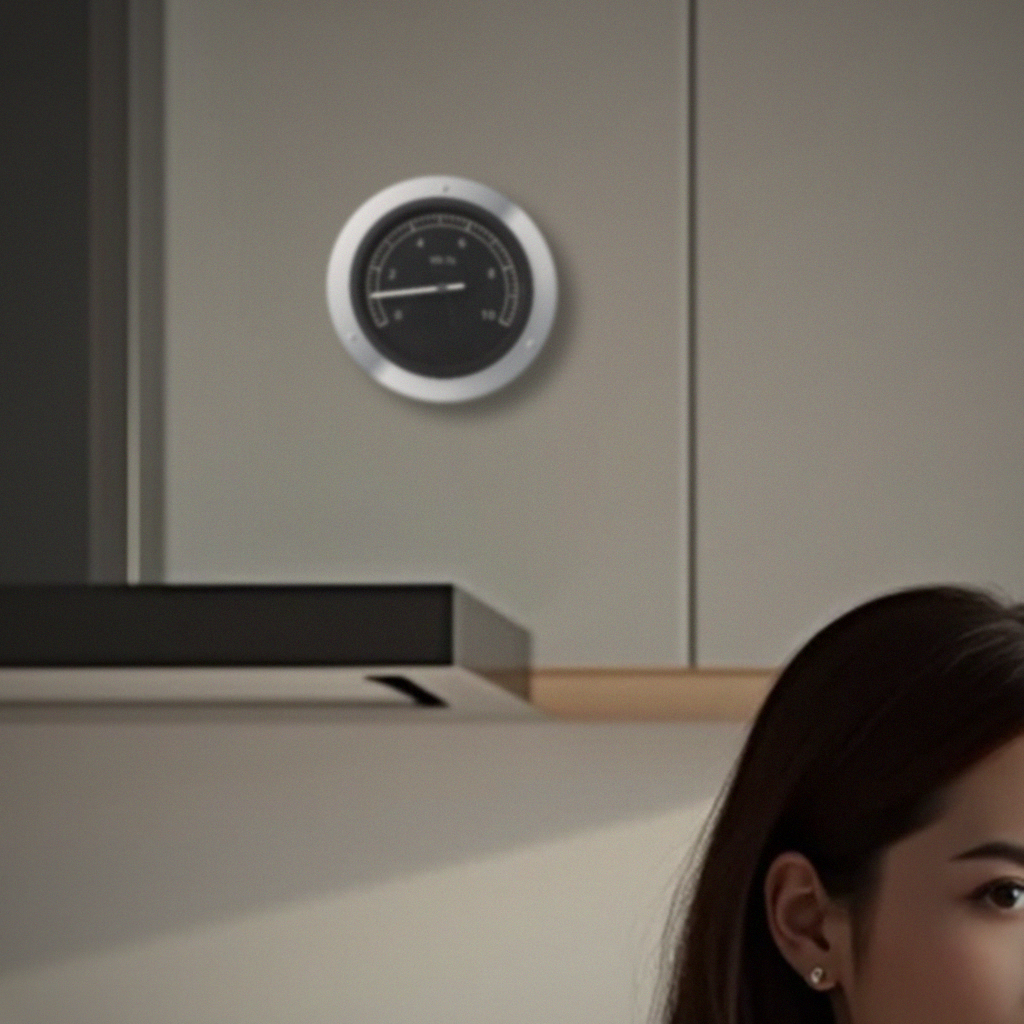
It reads 1,V
